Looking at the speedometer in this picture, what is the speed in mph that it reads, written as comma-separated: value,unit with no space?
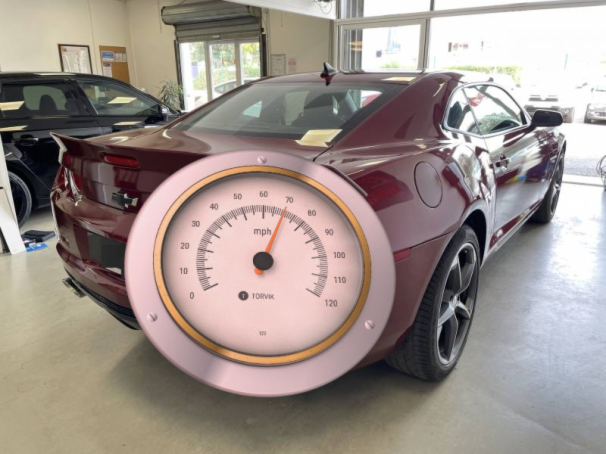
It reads 70,mph
